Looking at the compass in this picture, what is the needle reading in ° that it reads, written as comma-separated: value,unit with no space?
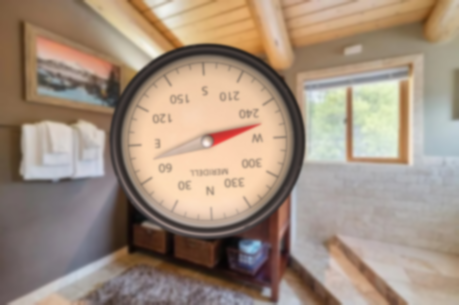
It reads 255,°
